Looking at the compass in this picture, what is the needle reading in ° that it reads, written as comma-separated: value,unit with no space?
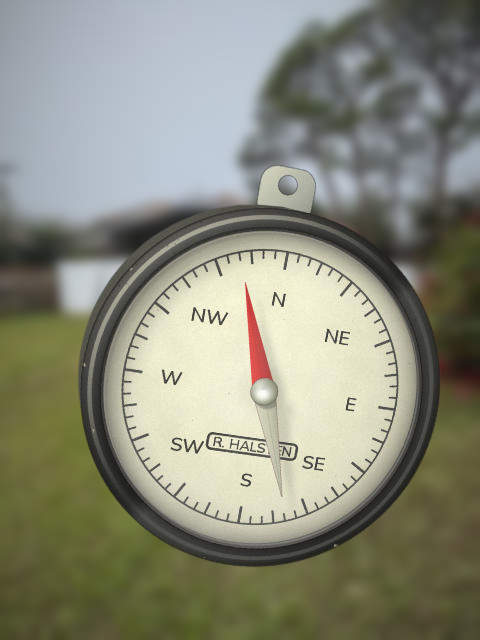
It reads 340,°
